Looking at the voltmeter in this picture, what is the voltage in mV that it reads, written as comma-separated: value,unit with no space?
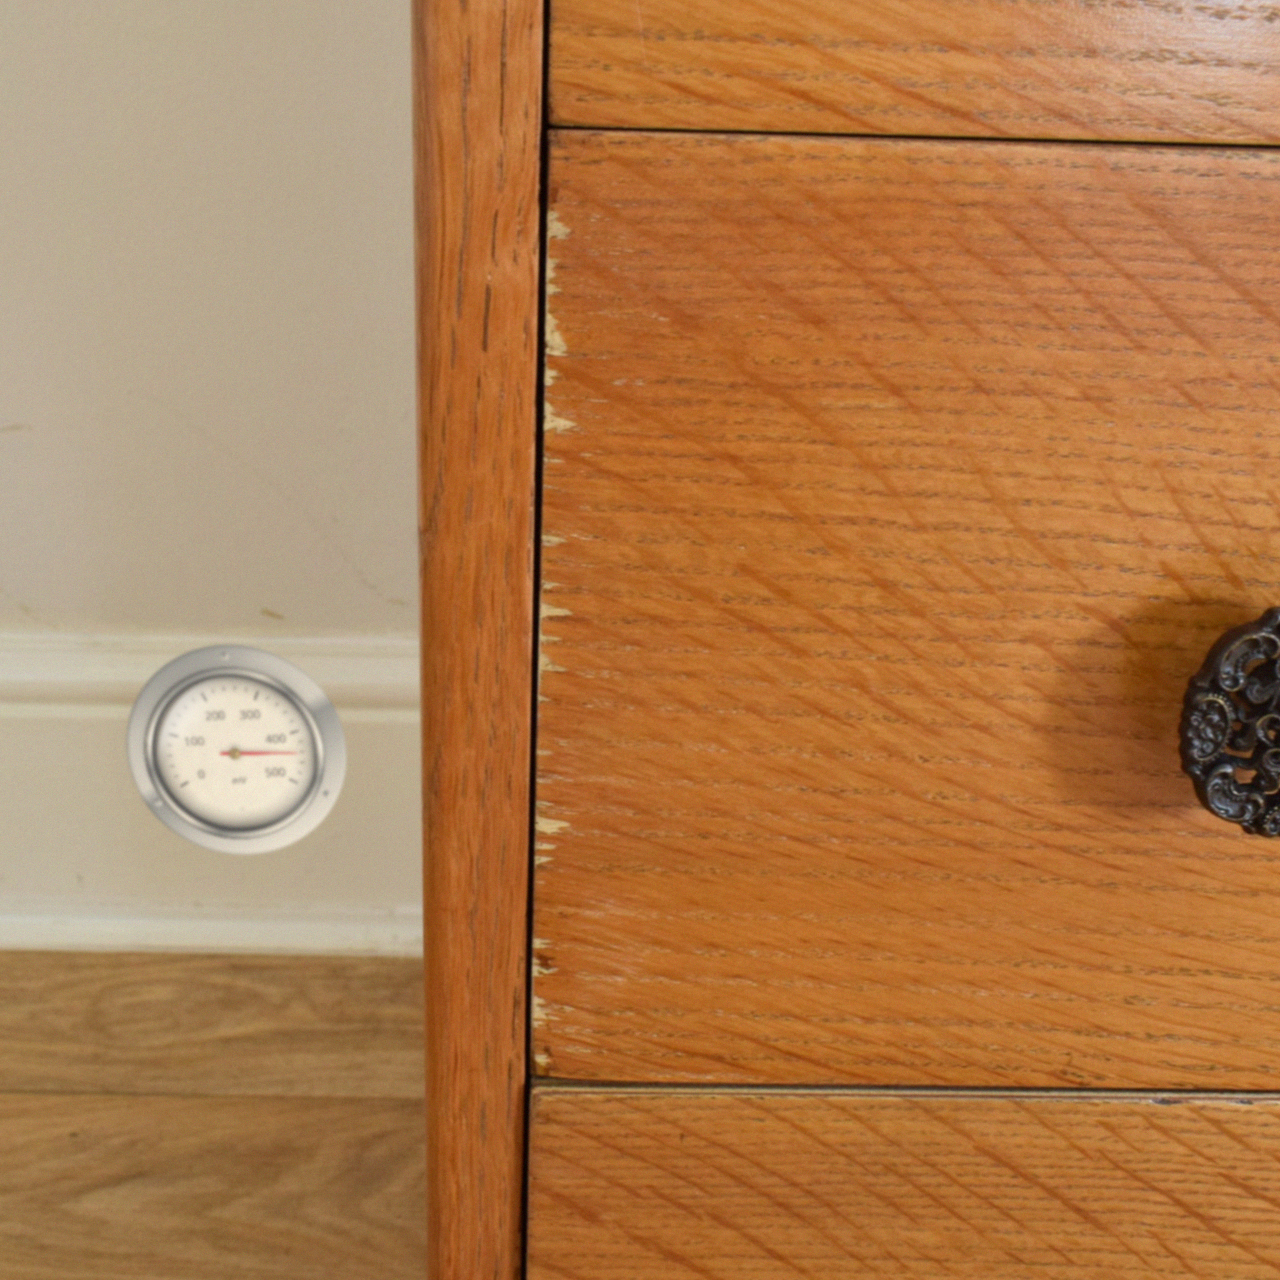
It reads 440,mV
